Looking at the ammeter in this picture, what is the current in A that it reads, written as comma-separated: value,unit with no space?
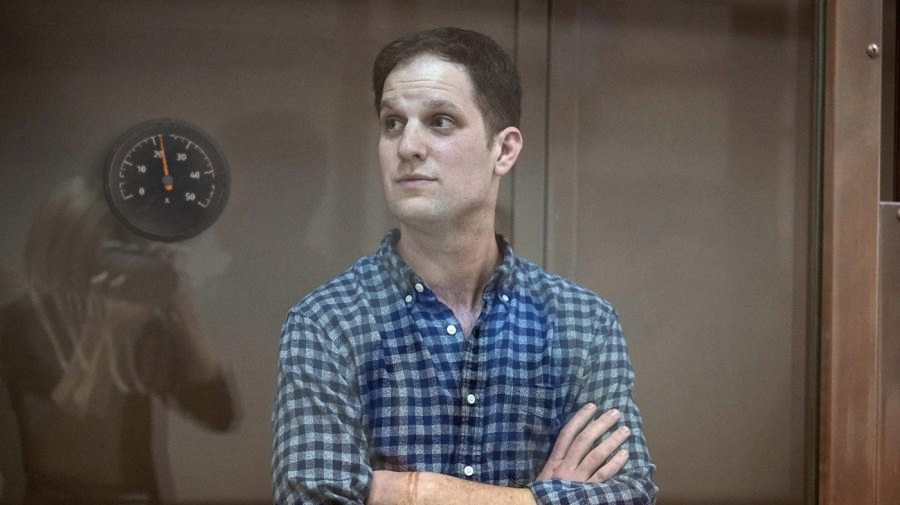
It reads 22,A
